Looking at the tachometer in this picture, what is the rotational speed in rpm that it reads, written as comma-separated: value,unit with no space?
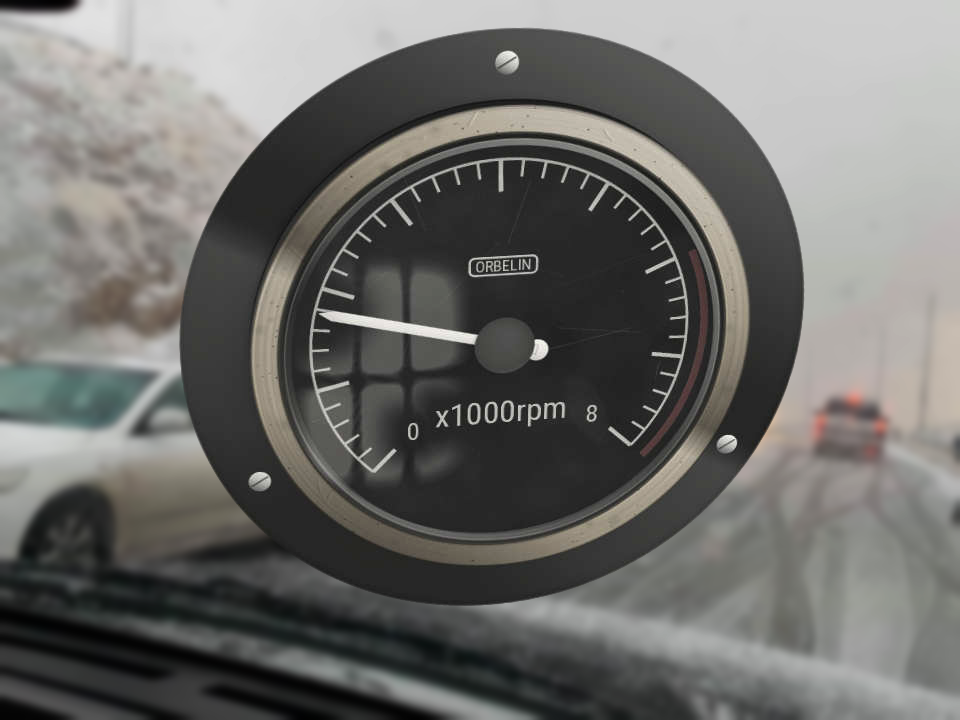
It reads 1800,rpm
